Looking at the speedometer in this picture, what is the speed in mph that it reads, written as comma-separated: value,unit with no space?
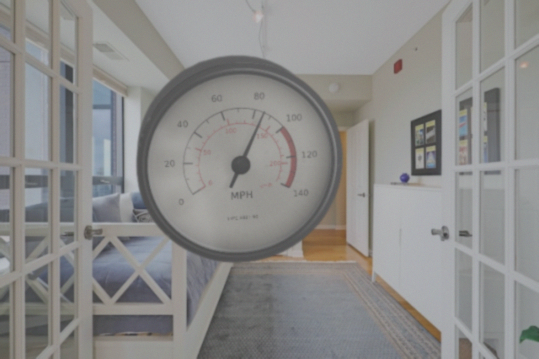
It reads 85,mph
